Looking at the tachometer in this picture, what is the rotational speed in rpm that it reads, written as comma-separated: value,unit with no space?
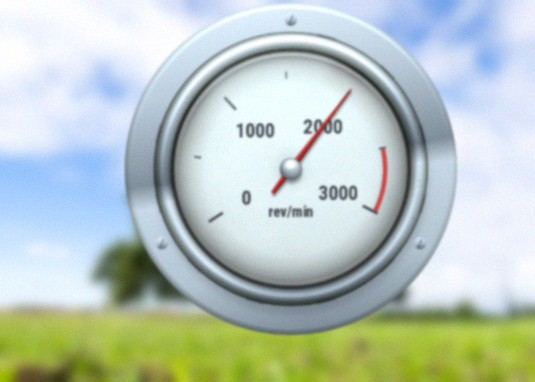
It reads 2000,rpm
